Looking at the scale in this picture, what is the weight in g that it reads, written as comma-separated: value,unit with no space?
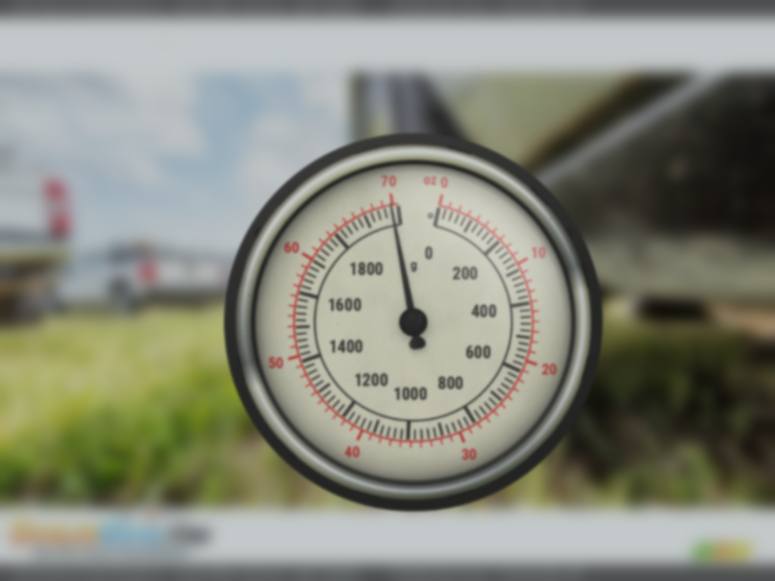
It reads 1980,g
